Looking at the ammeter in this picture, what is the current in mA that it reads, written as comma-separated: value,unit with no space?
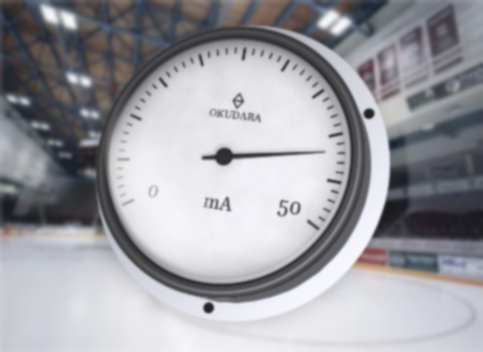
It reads 42,mA
